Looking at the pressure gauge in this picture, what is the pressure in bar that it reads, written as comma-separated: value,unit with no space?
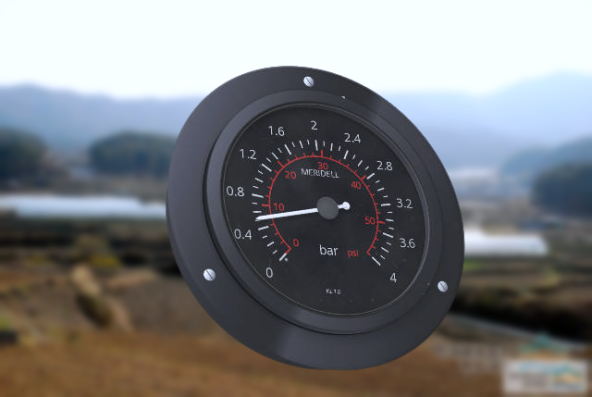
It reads 0.5,bar
